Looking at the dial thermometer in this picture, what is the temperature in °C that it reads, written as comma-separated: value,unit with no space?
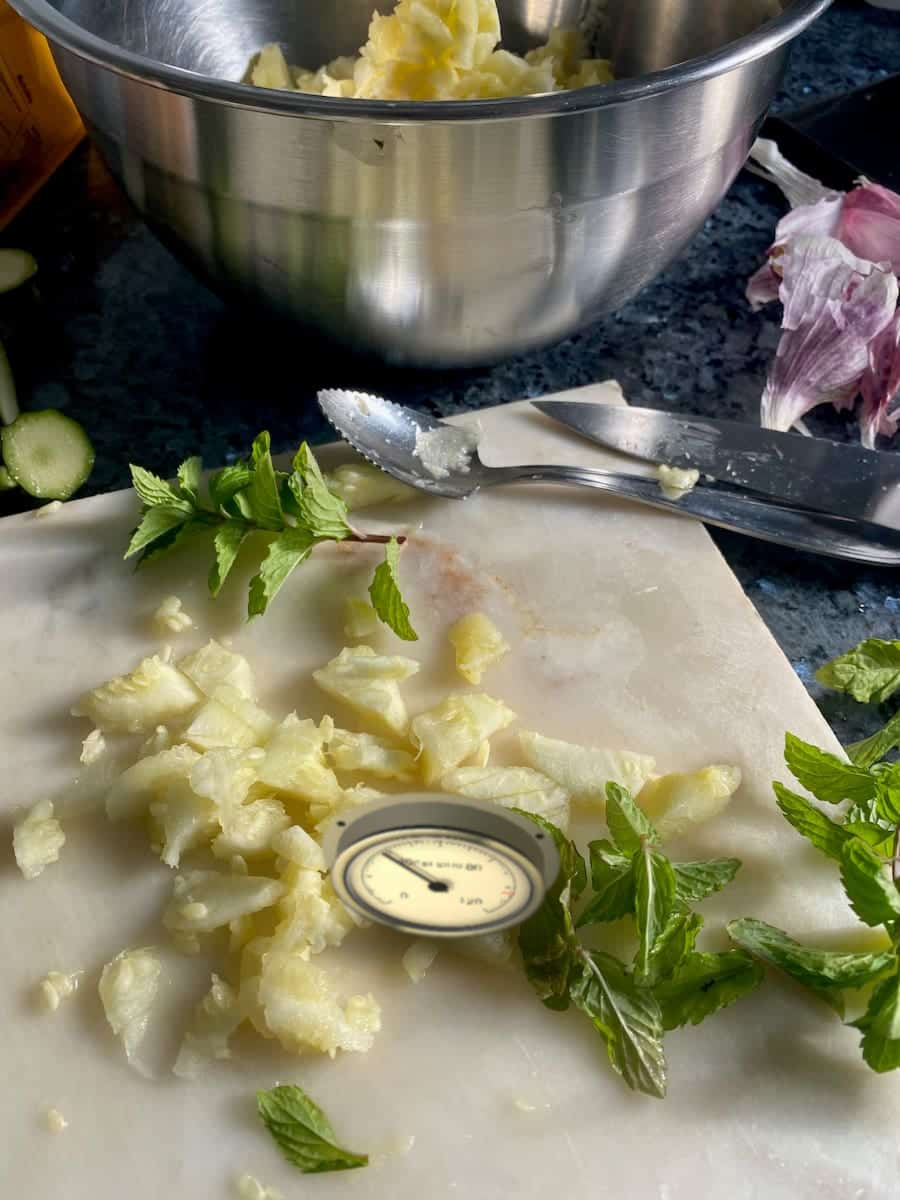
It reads 40,°C
